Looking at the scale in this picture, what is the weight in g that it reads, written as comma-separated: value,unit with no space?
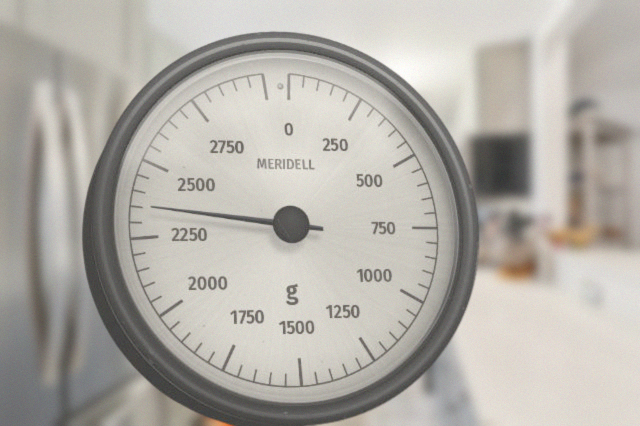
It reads 2350,g
